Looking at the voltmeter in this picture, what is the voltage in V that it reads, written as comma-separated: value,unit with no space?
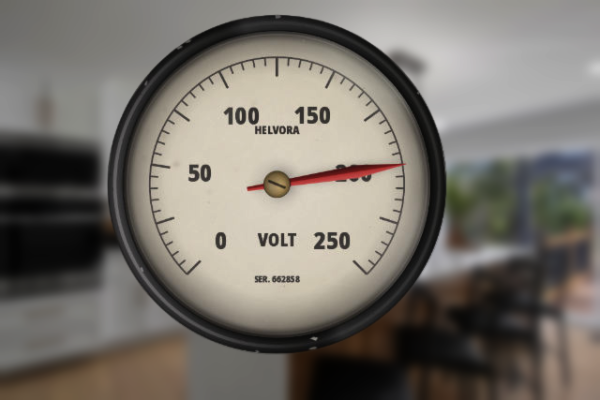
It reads 200,V
